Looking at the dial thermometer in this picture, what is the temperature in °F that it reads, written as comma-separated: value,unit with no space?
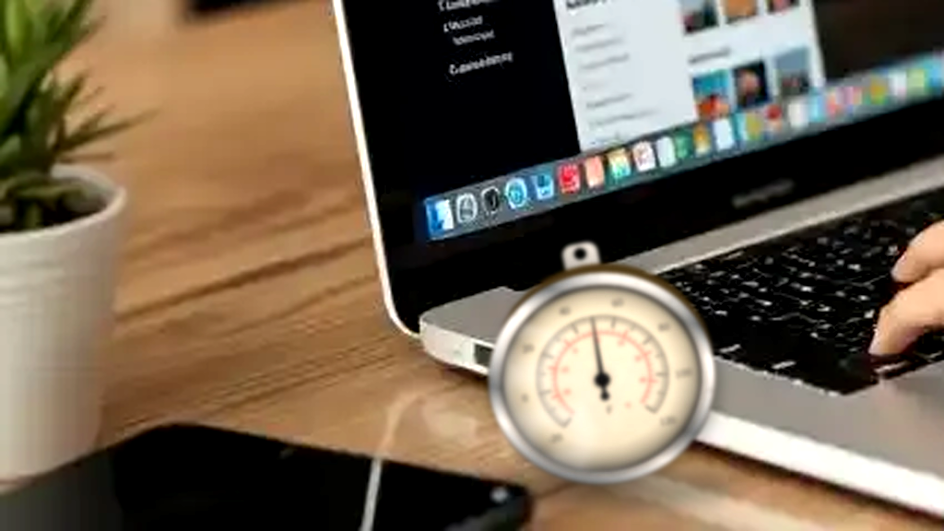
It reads 50,°F
